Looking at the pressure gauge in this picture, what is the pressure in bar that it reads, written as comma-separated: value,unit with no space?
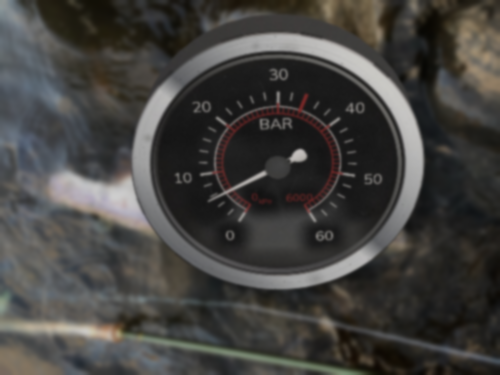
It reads 6,bar
